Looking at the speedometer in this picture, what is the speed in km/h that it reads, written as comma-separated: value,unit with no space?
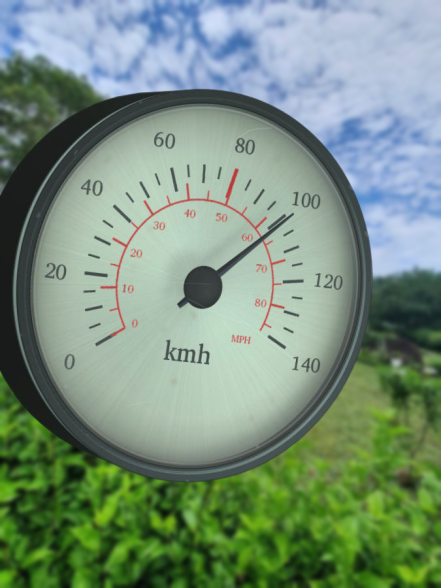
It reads 100,km/h
